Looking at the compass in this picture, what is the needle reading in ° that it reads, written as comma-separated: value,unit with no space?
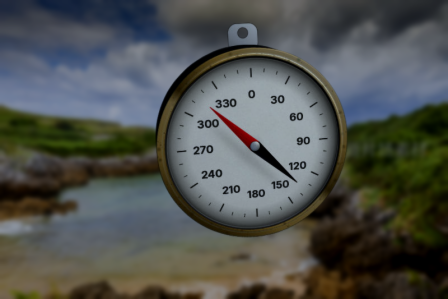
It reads 315,°
